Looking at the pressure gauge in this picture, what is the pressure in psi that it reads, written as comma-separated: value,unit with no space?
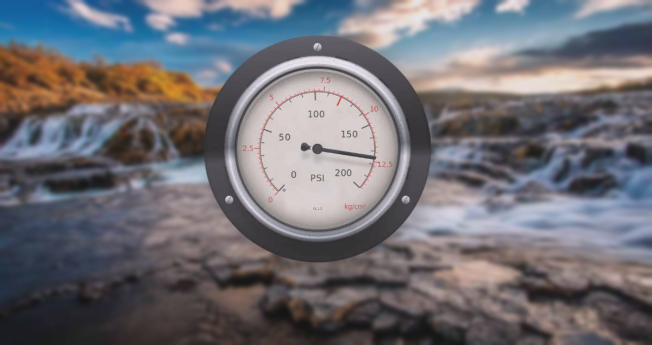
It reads 175,psi
